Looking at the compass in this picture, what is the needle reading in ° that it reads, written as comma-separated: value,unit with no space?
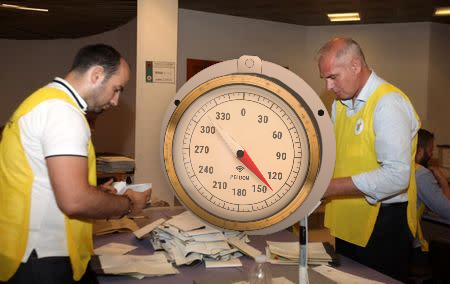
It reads 135,°
